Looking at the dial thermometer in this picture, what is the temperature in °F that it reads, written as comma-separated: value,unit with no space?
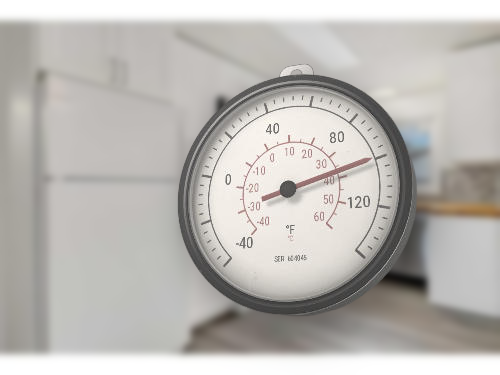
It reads 100,°F
